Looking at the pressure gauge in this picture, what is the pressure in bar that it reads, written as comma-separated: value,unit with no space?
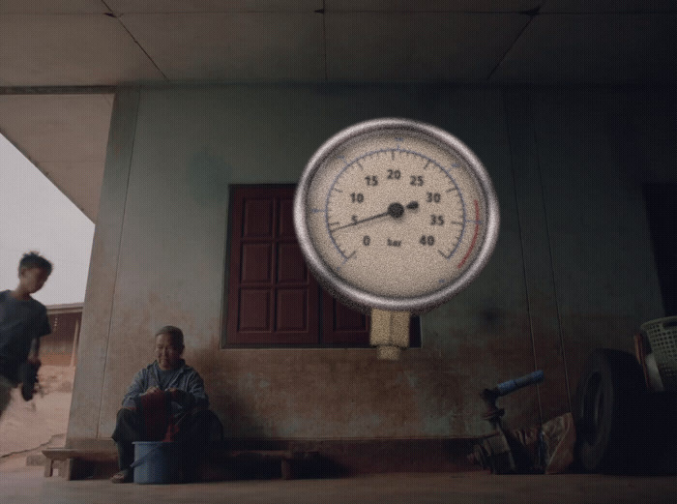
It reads 4,bar
